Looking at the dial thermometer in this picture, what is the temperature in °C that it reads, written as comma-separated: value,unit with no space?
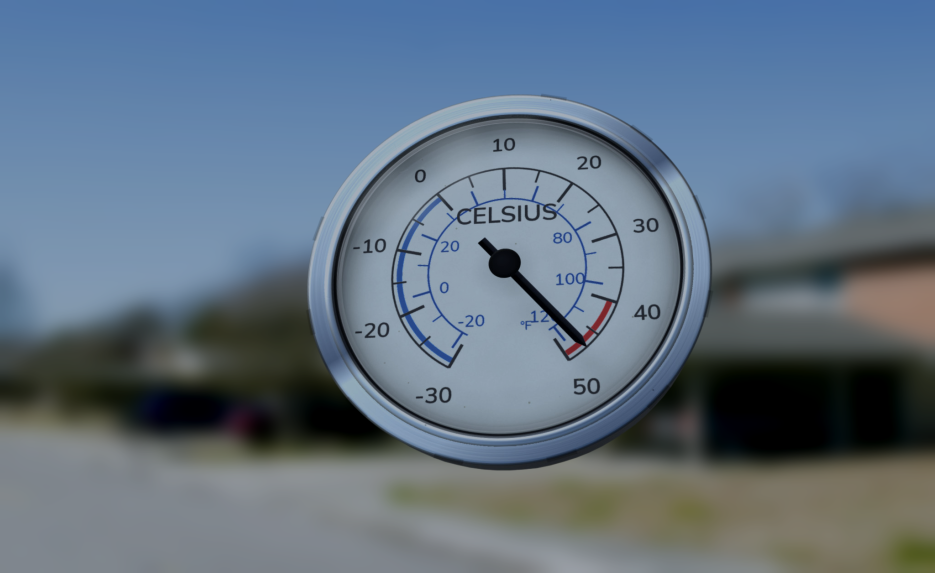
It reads 47.5,°C
